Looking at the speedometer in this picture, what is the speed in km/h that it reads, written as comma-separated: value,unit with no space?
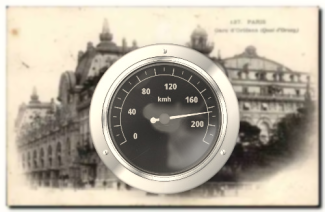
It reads 185,km/h
